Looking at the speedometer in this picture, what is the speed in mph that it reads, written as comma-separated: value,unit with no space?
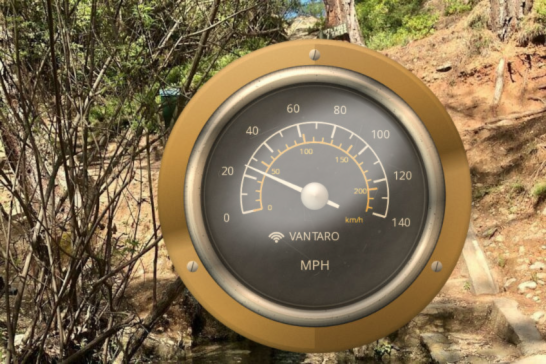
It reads 25,mph
